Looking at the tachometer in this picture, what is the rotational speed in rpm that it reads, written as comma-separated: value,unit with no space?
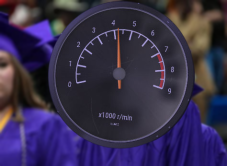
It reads 4250,rpm
